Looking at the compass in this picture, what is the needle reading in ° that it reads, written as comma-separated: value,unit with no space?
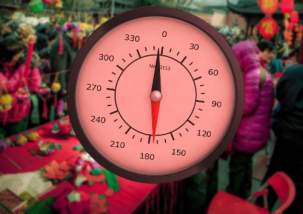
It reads 175,°
